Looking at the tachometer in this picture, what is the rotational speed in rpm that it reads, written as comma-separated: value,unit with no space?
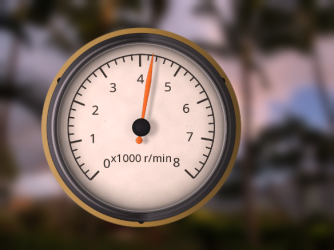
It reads 4300,rpm
